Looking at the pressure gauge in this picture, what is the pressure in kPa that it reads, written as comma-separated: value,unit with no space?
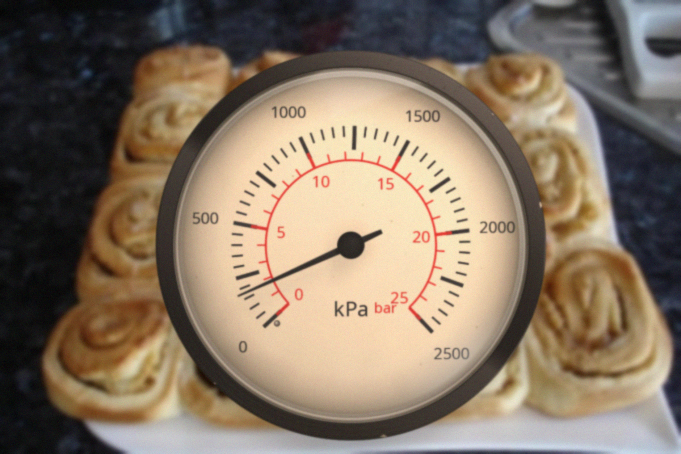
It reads 175,kPa
